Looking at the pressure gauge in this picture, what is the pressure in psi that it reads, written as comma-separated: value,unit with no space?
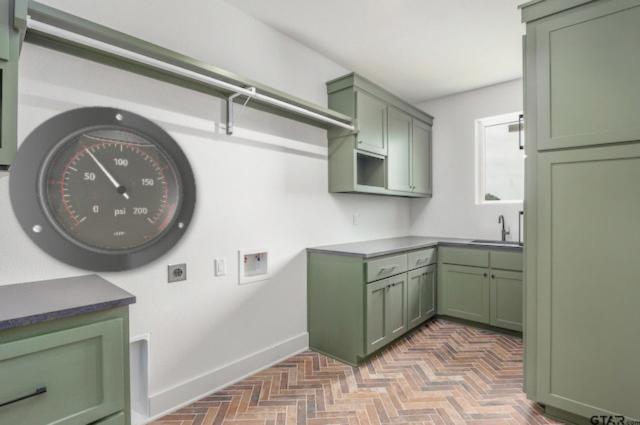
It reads 70,psi
